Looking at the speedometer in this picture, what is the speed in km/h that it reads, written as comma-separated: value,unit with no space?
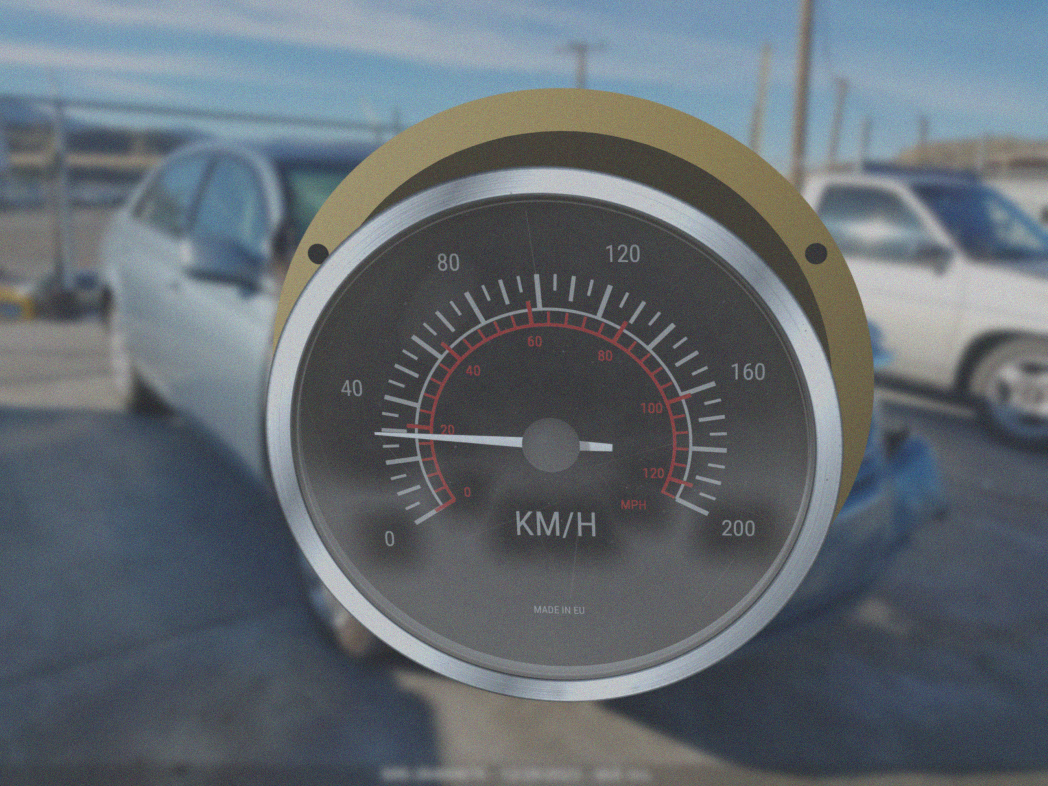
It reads 30,km/h
